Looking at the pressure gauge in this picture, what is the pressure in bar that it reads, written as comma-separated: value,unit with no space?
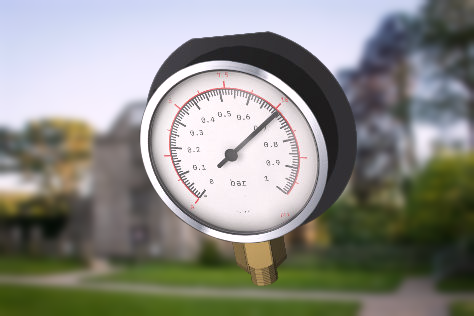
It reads 0.7,bar
